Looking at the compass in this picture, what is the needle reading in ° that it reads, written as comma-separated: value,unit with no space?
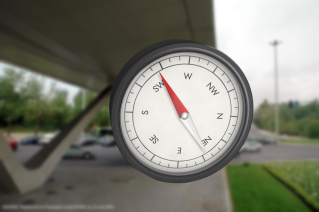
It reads 235,°
